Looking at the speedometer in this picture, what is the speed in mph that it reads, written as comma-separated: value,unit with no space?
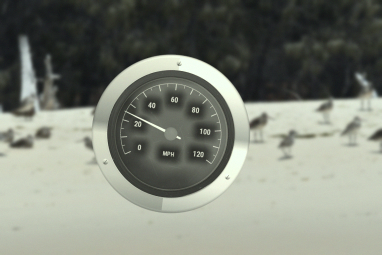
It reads 25,mph
